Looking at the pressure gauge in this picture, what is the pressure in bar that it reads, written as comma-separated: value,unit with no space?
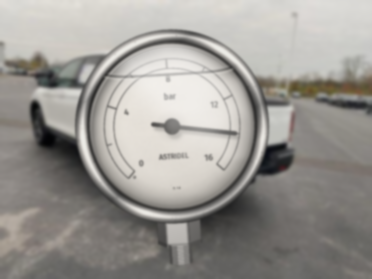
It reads 14,bar
